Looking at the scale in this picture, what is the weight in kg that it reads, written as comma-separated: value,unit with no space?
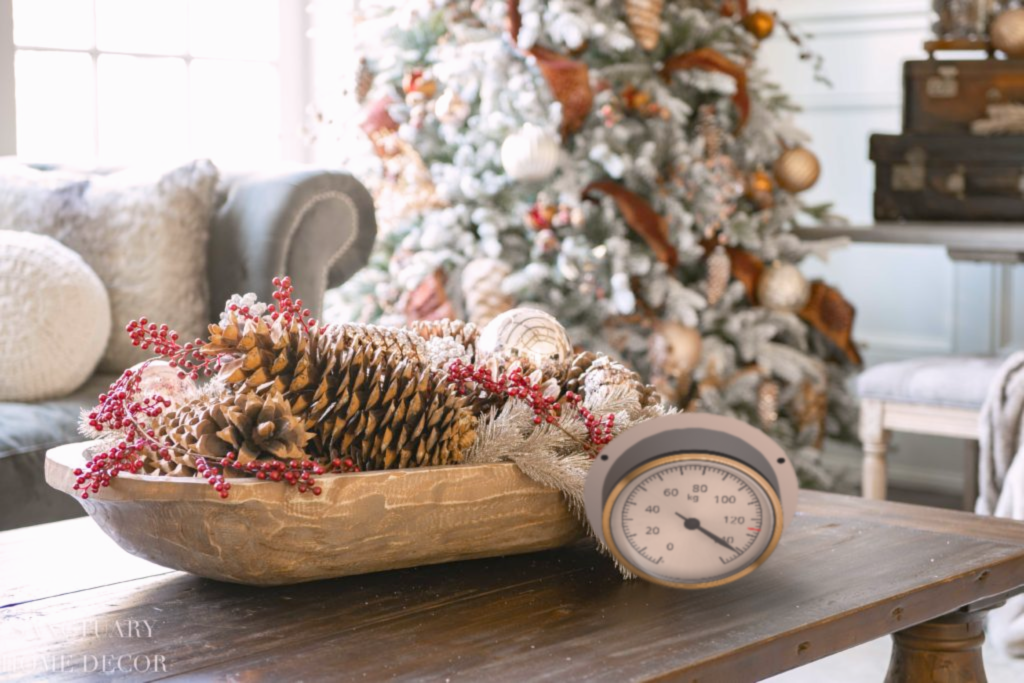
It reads 140,kg
